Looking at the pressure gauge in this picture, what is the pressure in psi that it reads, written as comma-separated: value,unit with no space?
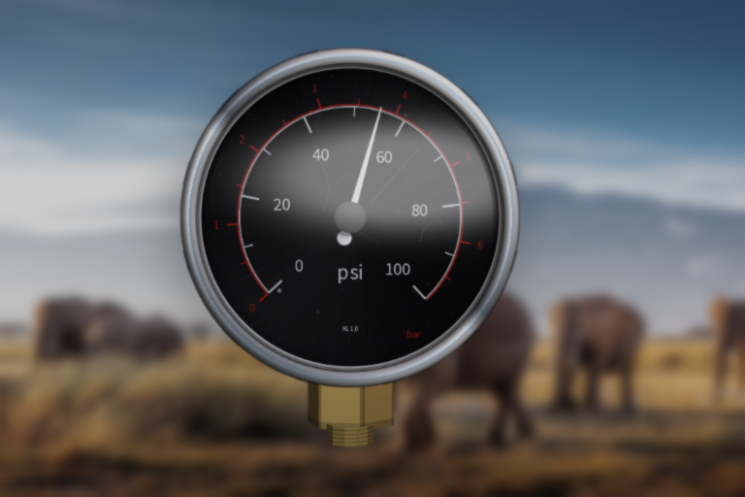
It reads 55,psi
